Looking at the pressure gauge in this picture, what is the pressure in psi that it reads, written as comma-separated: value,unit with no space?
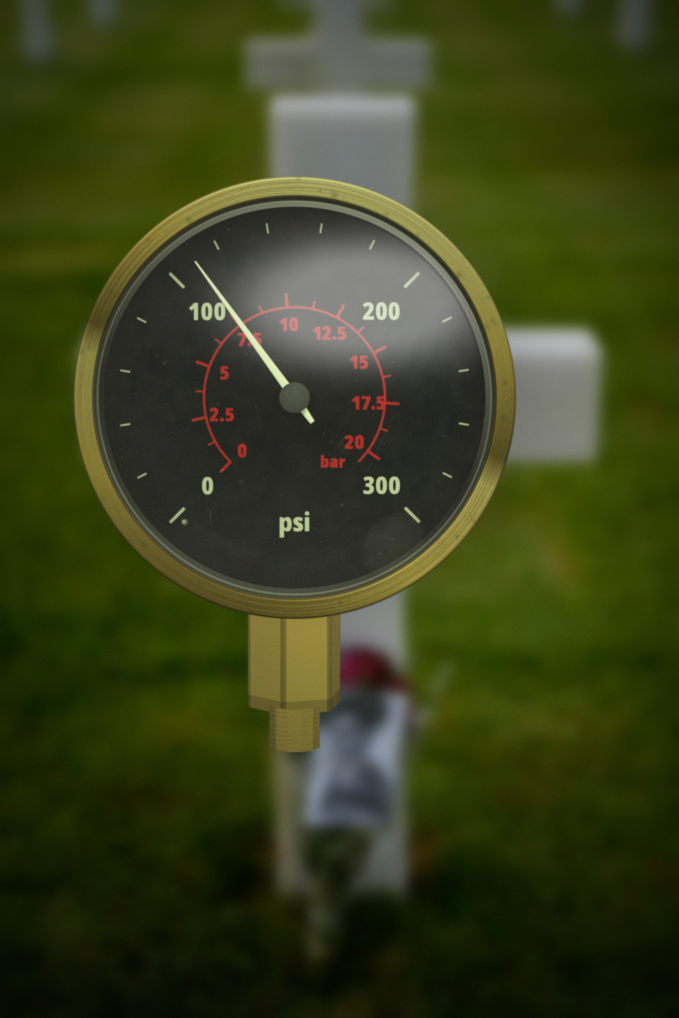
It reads 110,psi
